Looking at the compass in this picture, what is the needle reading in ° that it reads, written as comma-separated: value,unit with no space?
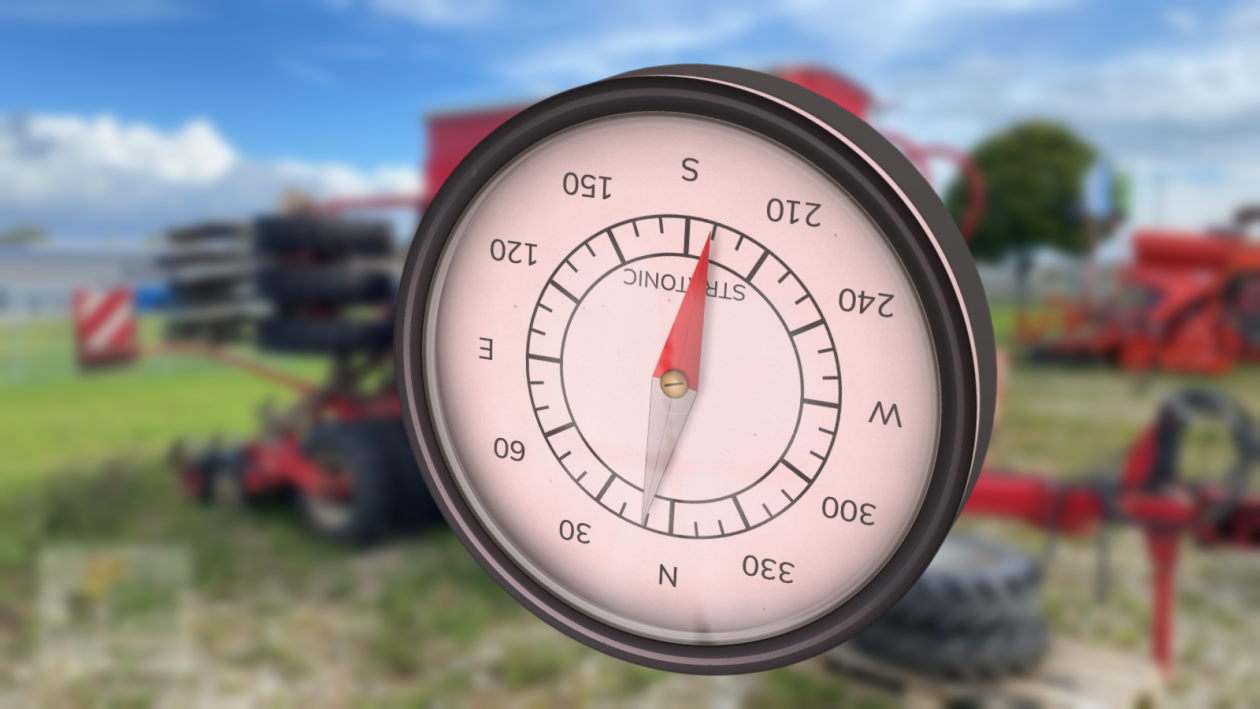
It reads 190,°
